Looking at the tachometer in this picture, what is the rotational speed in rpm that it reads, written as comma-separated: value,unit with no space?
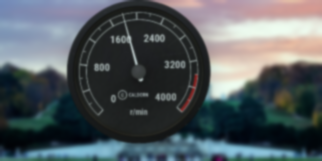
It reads 1800,rpm
